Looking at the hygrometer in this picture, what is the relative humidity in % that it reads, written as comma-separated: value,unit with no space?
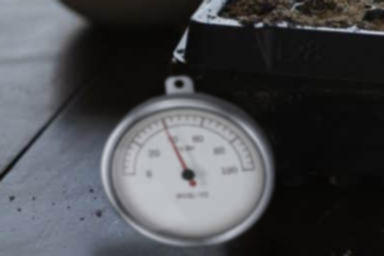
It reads 40,%
